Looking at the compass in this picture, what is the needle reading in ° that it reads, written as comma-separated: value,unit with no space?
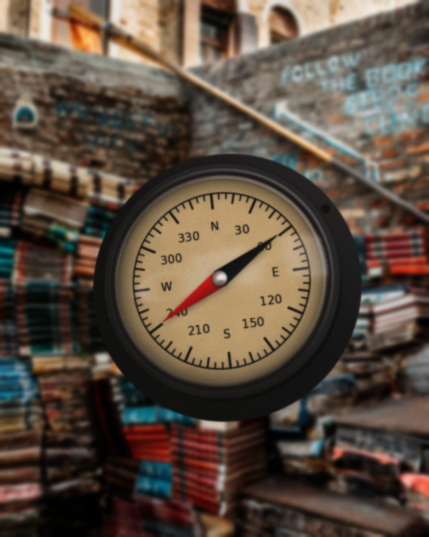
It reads 240,°
